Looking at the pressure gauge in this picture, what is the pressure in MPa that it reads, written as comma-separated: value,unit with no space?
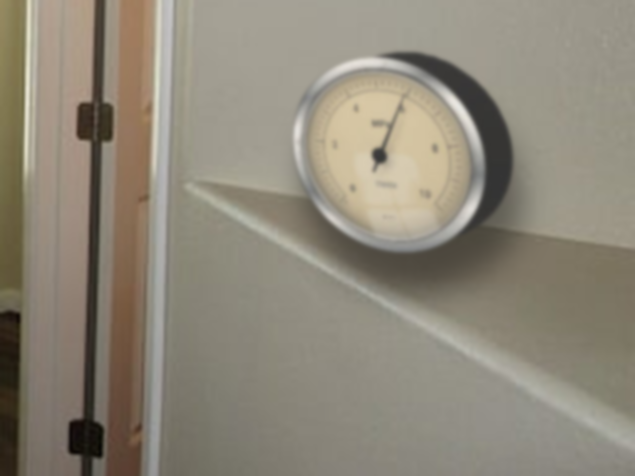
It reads 6,MPa
